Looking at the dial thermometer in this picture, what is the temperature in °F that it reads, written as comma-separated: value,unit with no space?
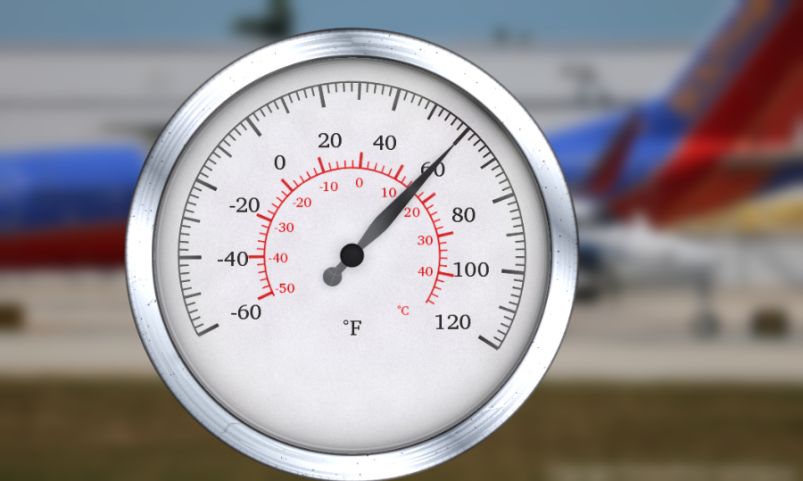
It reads 60,°F
